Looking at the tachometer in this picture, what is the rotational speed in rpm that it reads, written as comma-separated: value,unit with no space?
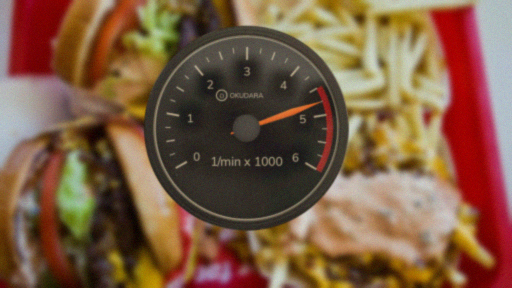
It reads 4750,rpm
